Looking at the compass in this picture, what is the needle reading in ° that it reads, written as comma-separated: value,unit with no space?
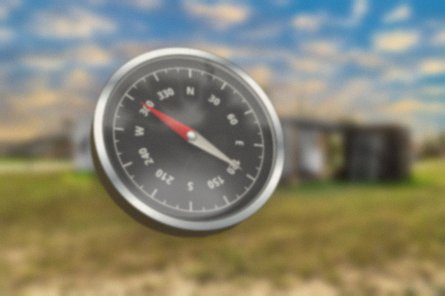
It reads 300,°
